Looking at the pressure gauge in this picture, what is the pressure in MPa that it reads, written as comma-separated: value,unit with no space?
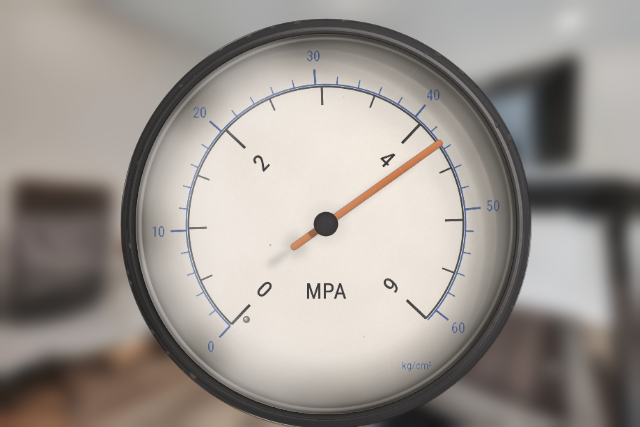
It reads 4.25,MPa
